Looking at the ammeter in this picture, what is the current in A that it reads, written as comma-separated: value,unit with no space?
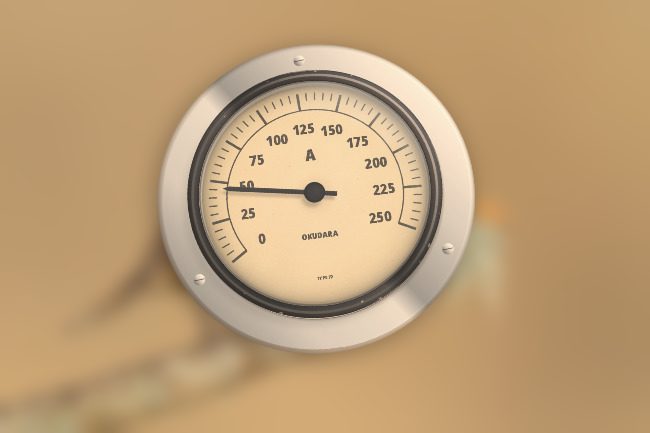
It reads 45,A
